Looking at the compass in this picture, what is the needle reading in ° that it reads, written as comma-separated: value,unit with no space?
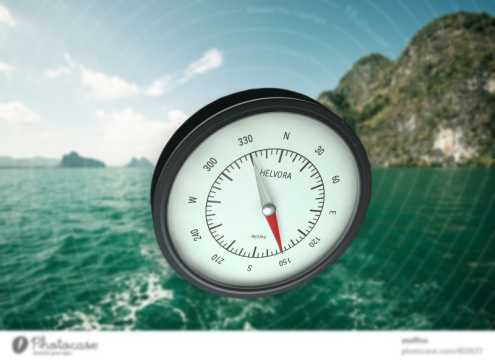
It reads 150,°
